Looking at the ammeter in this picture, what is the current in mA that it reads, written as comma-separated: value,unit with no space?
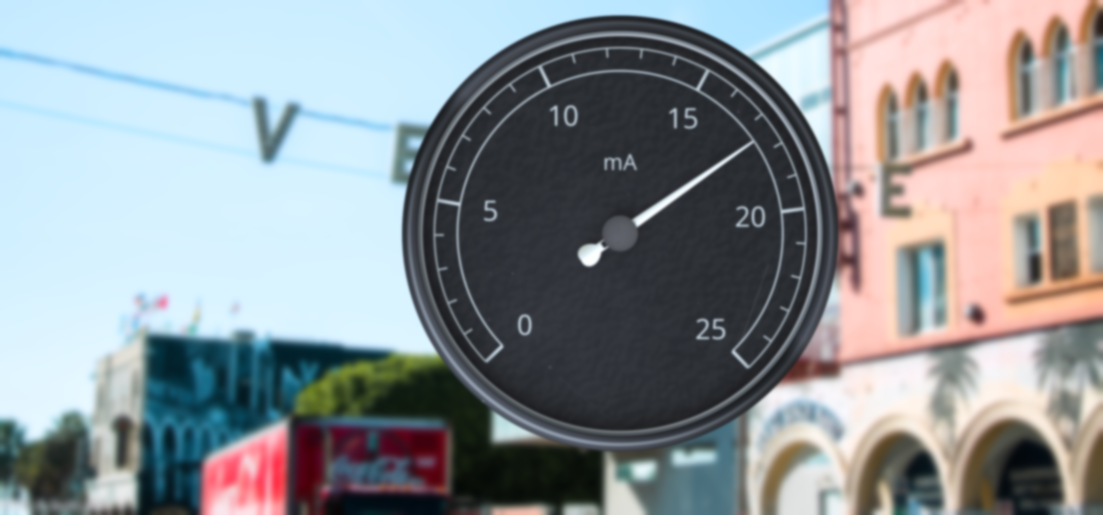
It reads 17.5,mA
